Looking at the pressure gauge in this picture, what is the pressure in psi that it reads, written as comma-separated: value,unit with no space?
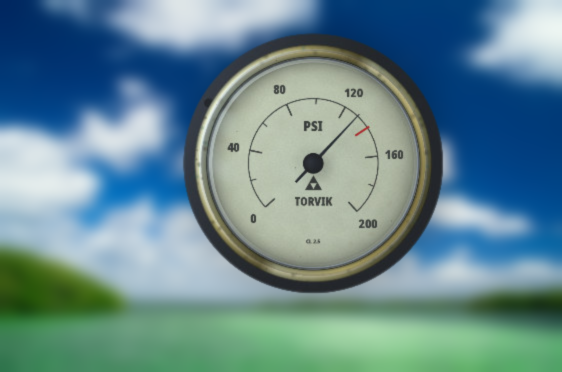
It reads 130,psi
